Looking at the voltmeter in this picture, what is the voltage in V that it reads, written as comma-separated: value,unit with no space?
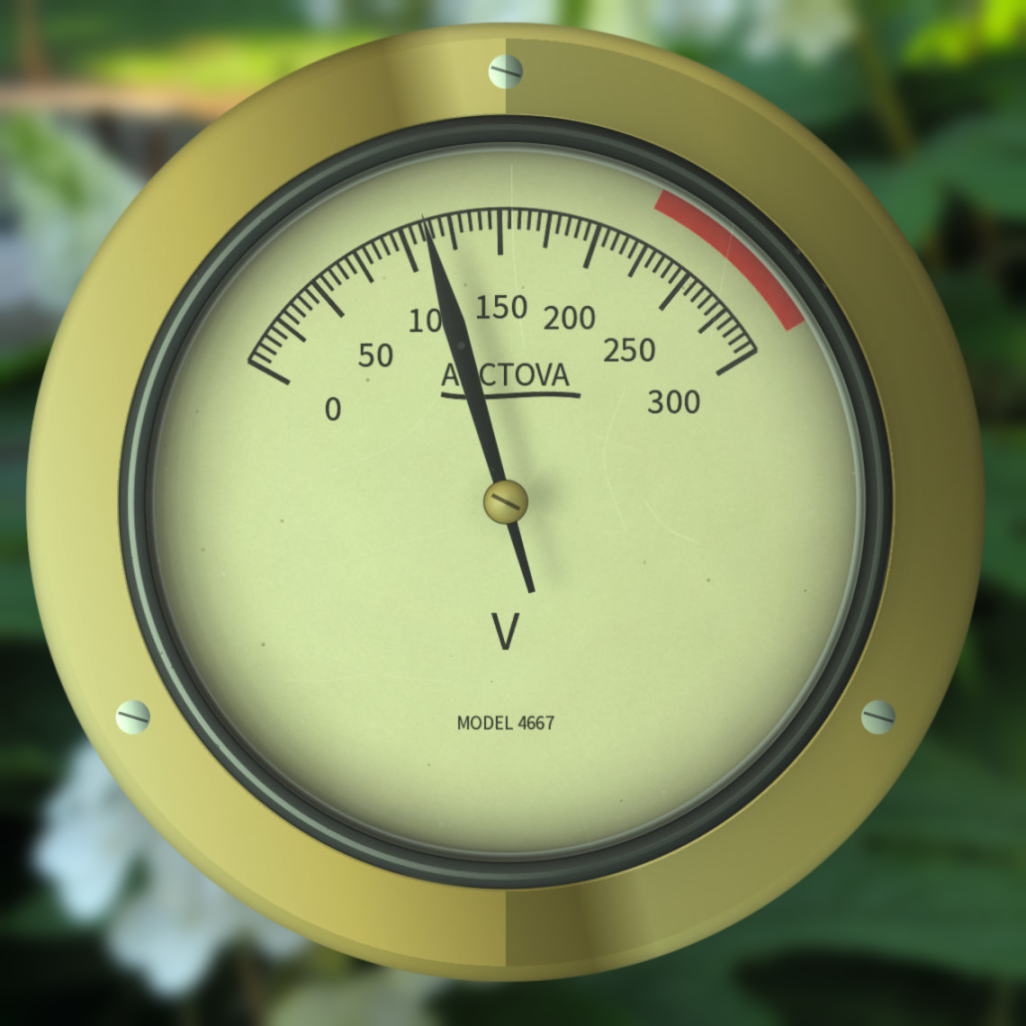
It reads 112.5,V
